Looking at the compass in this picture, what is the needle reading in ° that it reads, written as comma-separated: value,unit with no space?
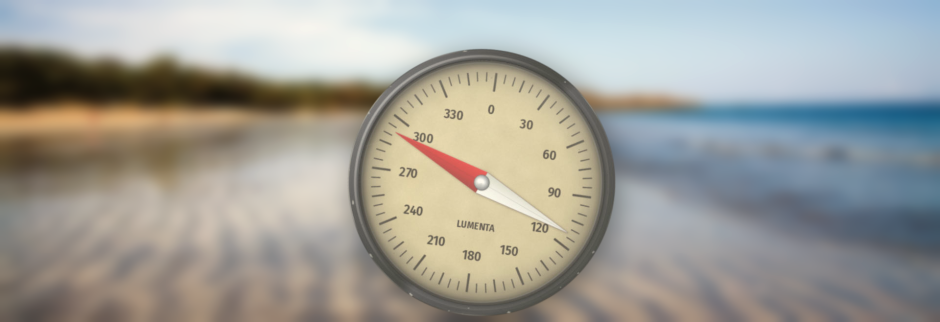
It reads 292.5,°
